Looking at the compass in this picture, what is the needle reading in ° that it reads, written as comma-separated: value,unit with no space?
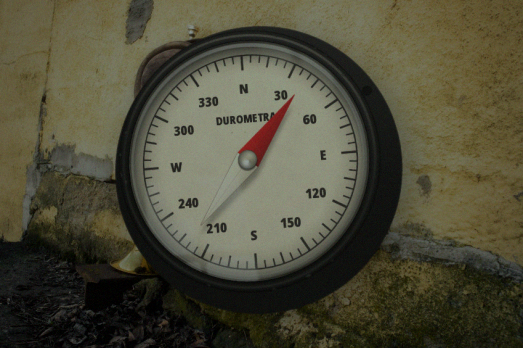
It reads 40,°
